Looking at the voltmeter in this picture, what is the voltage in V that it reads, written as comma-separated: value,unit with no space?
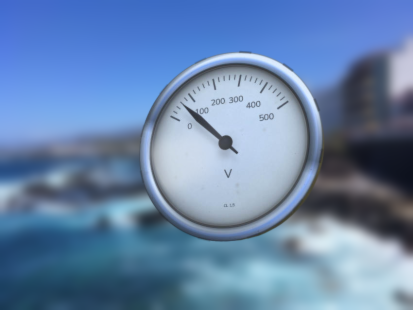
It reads 60,V
